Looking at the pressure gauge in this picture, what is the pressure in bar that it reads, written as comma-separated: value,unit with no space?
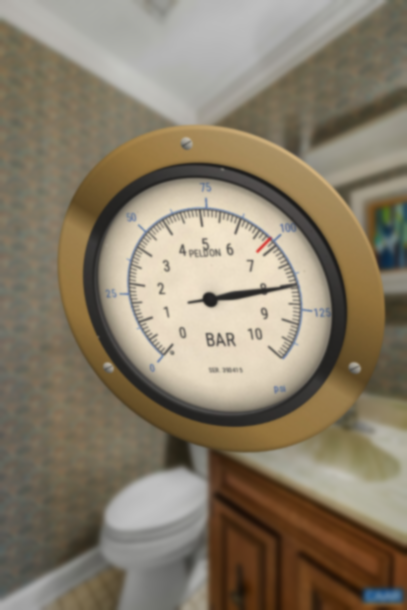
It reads 8,bar
